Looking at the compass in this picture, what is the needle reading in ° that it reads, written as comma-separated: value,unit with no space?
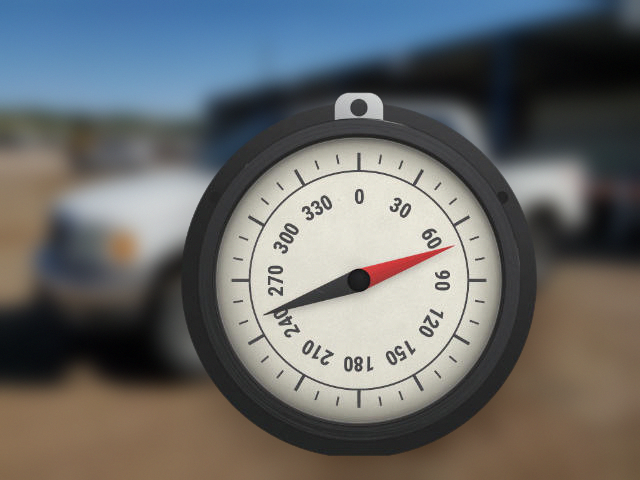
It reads 70,°
